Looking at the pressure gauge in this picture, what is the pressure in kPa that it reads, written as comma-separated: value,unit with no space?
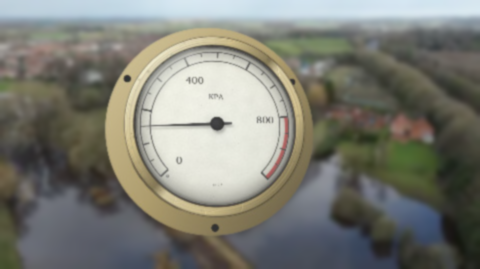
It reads 150,kPa
